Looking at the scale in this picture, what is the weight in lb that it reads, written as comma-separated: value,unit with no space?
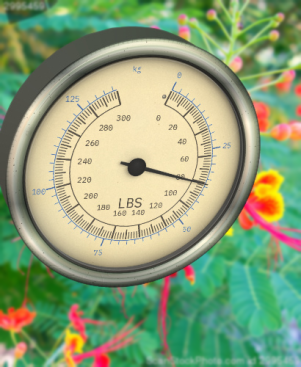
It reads 80,lb
